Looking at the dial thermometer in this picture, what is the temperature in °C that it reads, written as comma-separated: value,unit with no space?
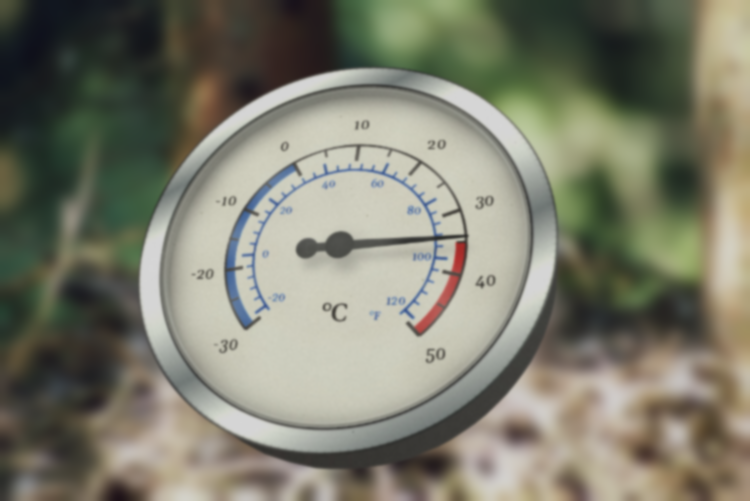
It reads 35,°C
